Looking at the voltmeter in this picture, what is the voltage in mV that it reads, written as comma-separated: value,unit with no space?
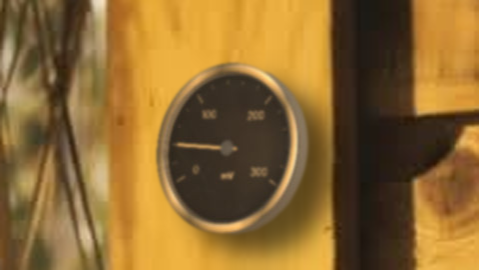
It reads 40,mV
